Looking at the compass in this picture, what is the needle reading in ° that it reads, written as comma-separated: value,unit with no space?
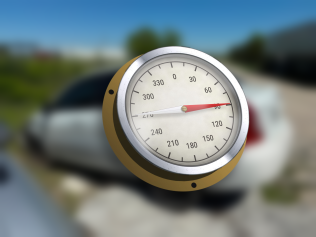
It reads 90,°
